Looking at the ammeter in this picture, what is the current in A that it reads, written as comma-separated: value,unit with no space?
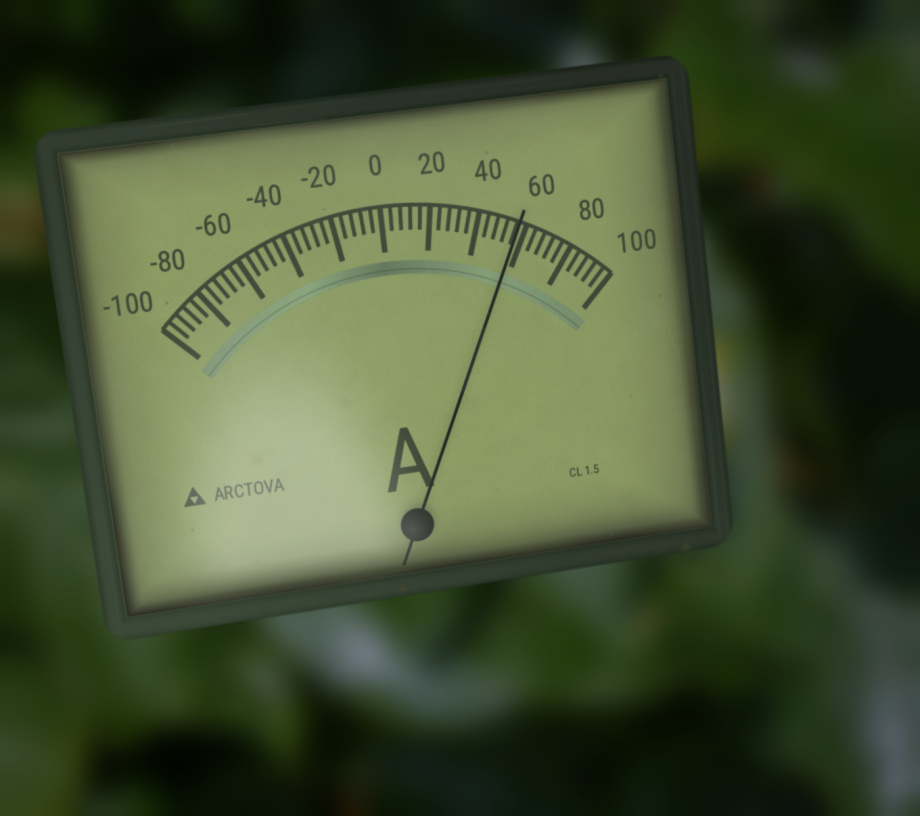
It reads 56,A
